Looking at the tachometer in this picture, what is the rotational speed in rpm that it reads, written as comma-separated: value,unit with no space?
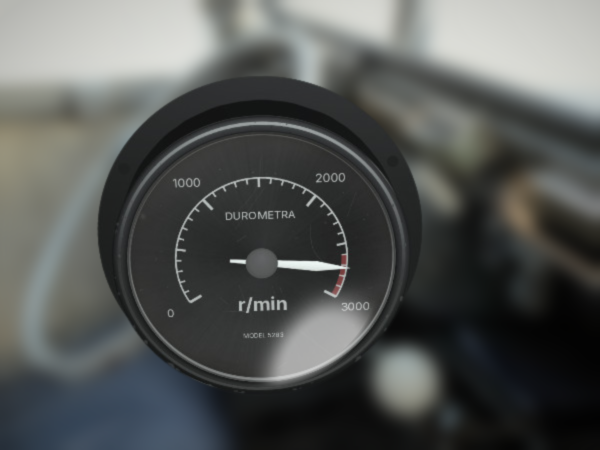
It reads 2700,rpm
